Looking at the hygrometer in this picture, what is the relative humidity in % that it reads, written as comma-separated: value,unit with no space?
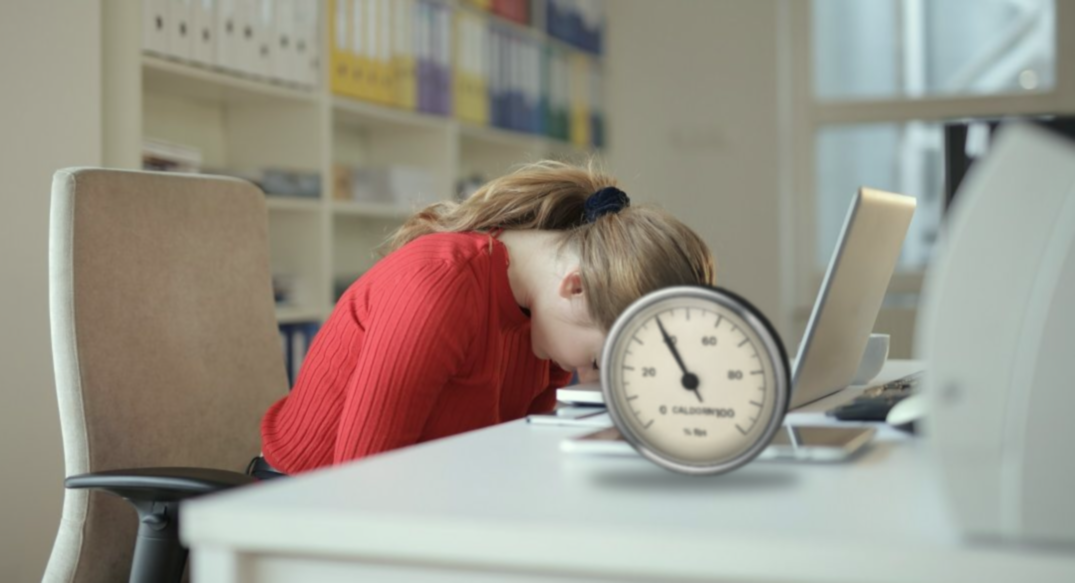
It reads 40,%
